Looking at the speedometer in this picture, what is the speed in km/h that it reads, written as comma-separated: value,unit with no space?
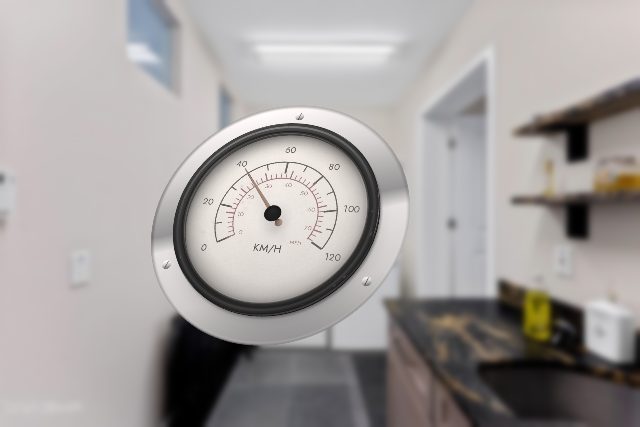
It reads 40,km/h
